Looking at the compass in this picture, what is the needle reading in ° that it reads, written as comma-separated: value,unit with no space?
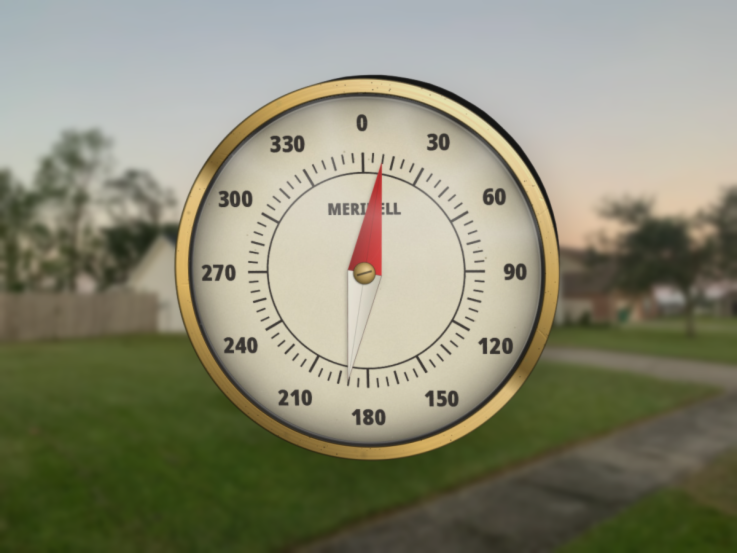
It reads 10,°
